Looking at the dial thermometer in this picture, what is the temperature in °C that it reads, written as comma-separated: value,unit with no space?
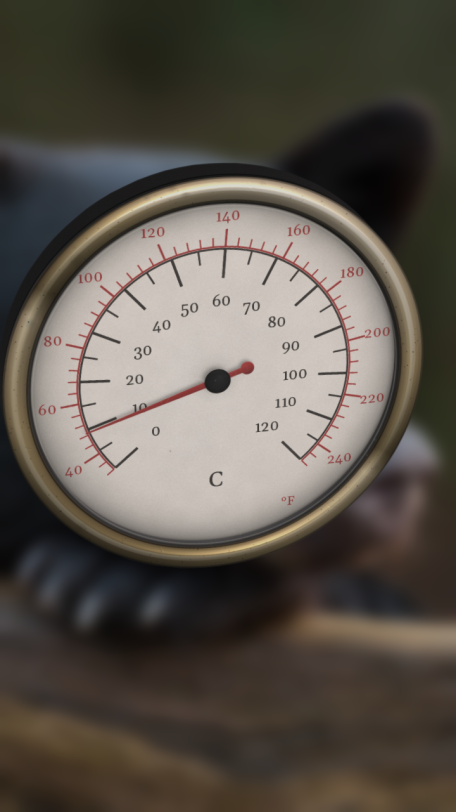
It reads 10,°C
